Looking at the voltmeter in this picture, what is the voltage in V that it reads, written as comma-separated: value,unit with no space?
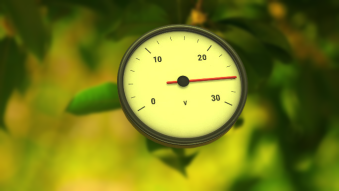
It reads 26,V
